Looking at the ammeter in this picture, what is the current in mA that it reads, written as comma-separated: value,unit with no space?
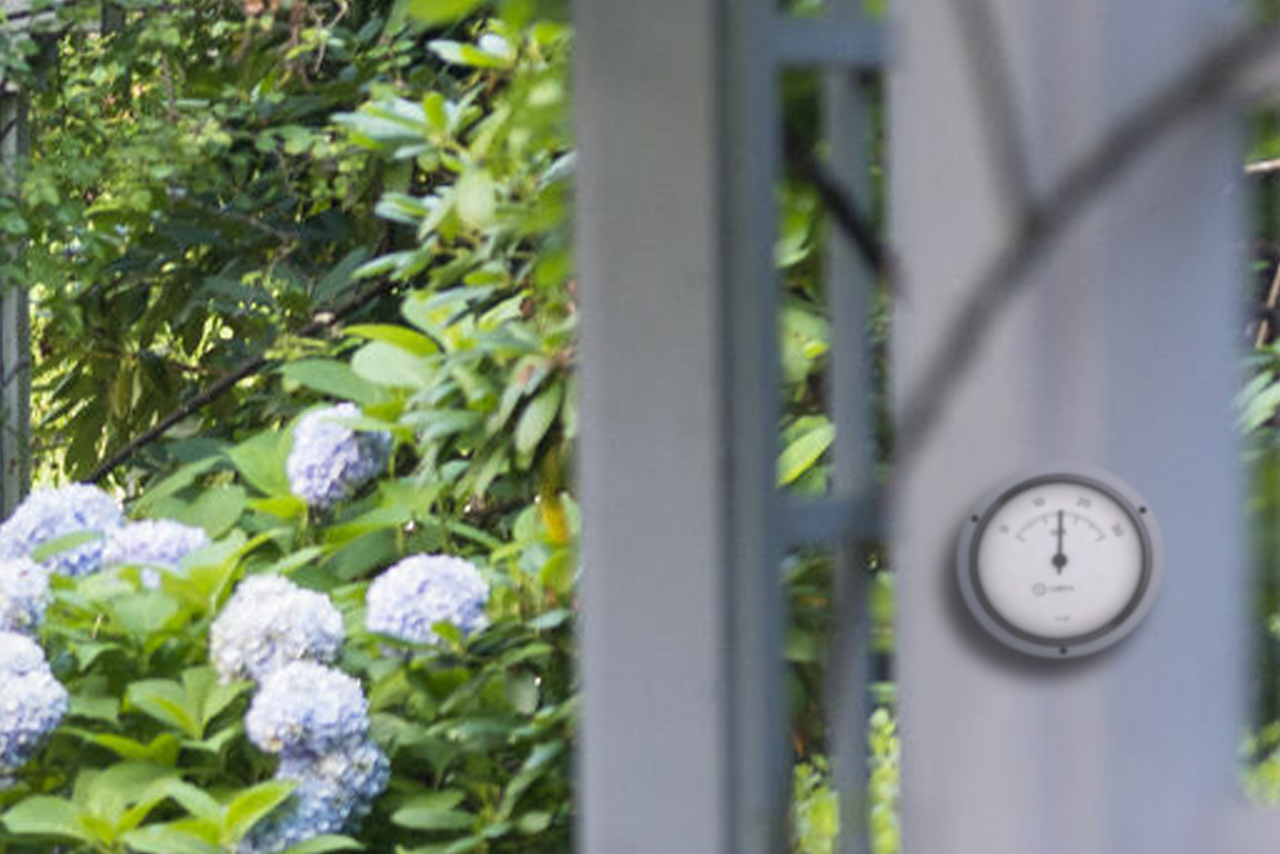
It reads 15,mA
